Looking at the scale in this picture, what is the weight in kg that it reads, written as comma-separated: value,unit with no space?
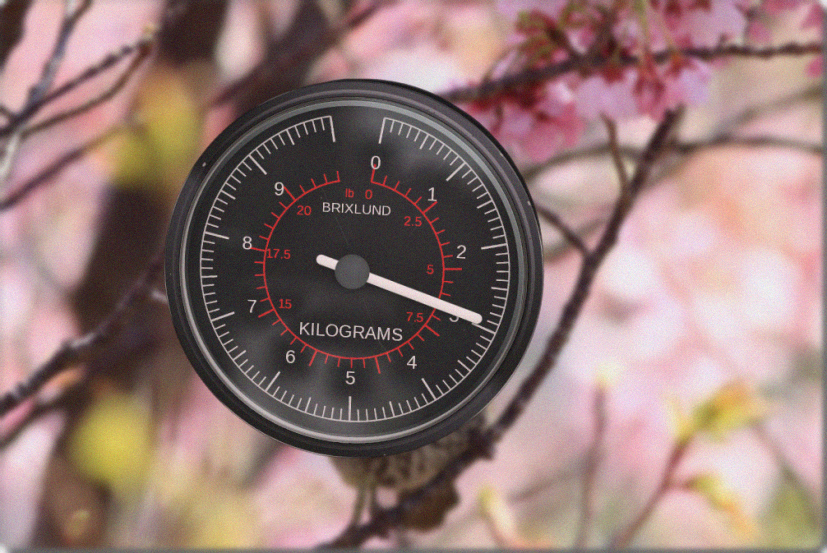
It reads 2.9,kg
